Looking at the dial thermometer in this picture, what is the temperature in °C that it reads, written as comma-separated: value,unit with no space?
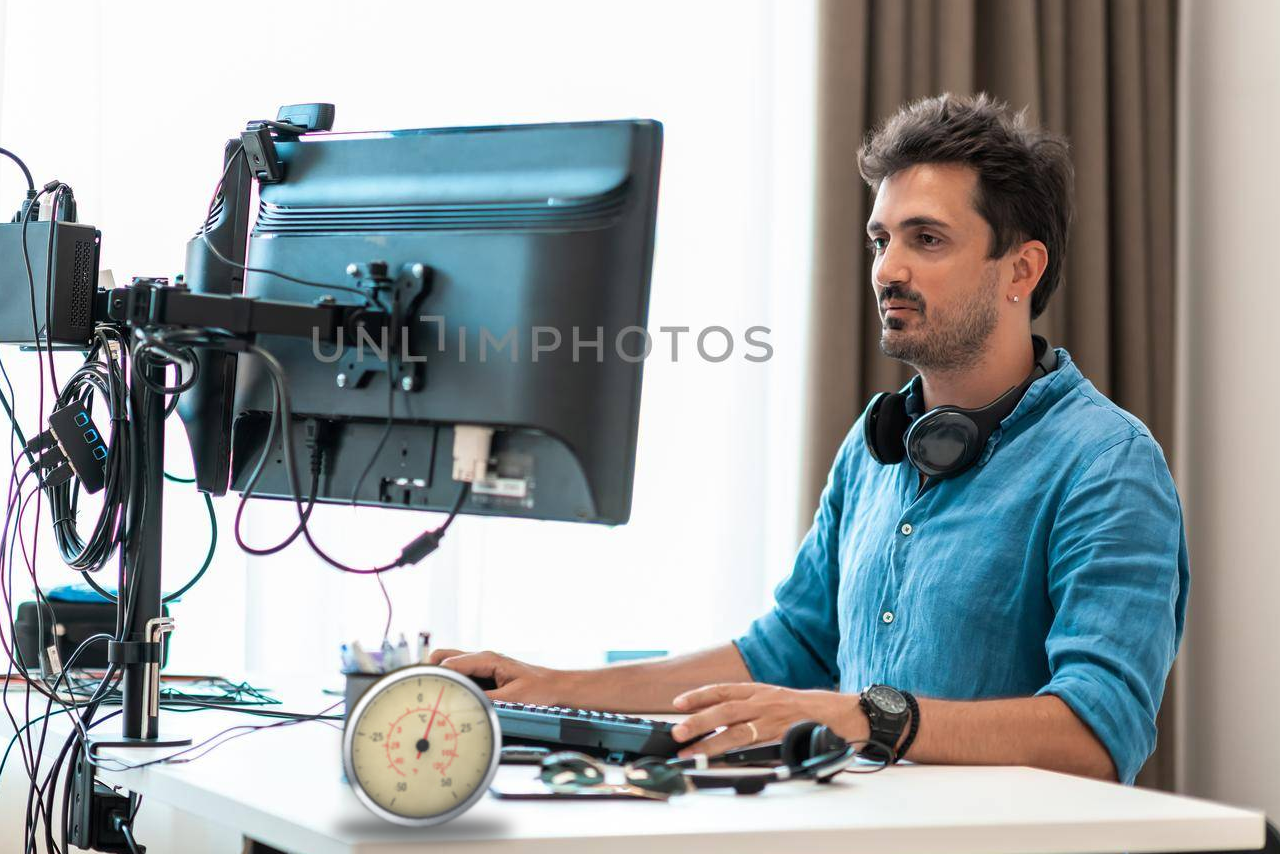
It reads 7.5,°C
